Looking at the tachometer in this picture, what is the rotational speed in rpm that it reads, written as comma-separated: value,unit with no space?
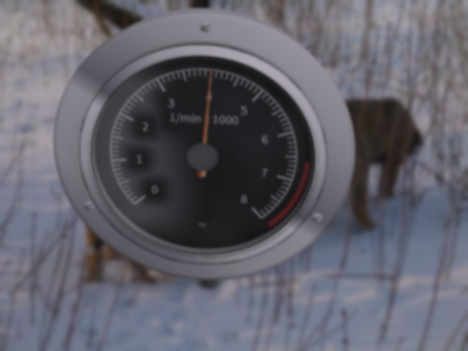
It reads 4000,rpm
